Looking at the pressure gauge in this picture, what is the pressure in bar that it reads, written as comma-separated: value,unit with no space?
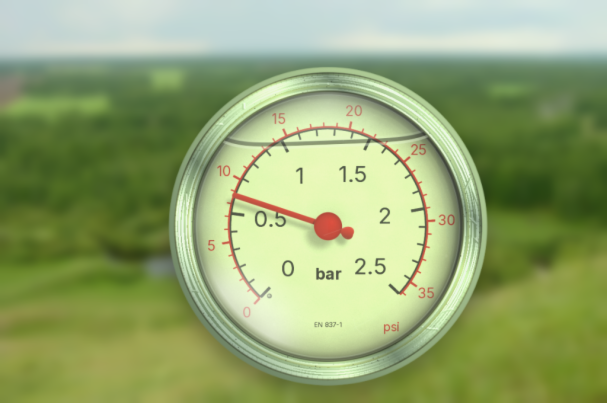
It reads 0.6,bar
